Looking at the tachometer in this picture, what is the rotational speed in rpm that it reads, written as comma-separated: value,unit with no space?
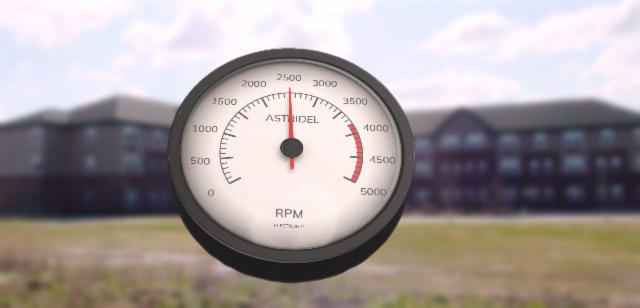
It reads 2500,rpm
